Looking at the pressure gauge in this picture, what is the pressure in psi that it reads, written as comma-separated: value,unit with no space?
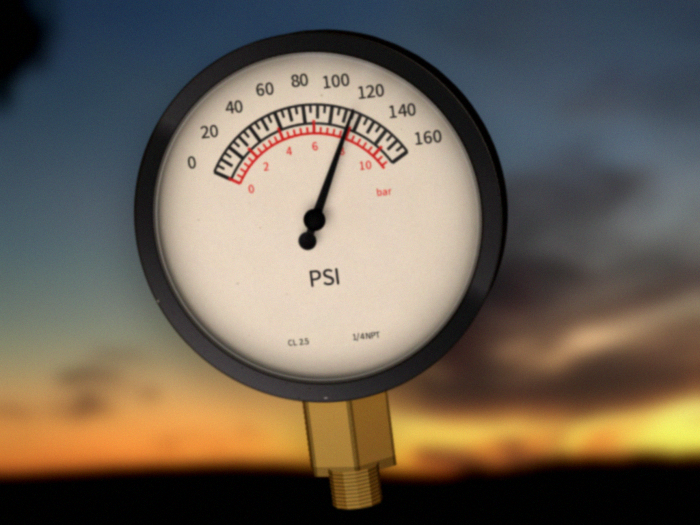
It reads 115,psi
